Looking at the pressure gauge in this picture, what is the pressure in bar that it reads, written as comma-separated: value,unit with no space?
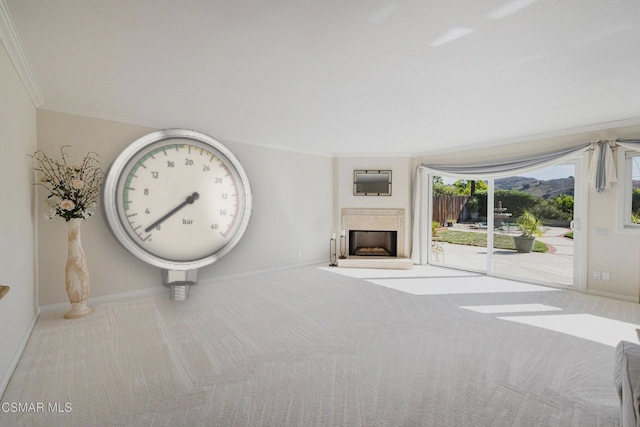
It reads 1,bar
